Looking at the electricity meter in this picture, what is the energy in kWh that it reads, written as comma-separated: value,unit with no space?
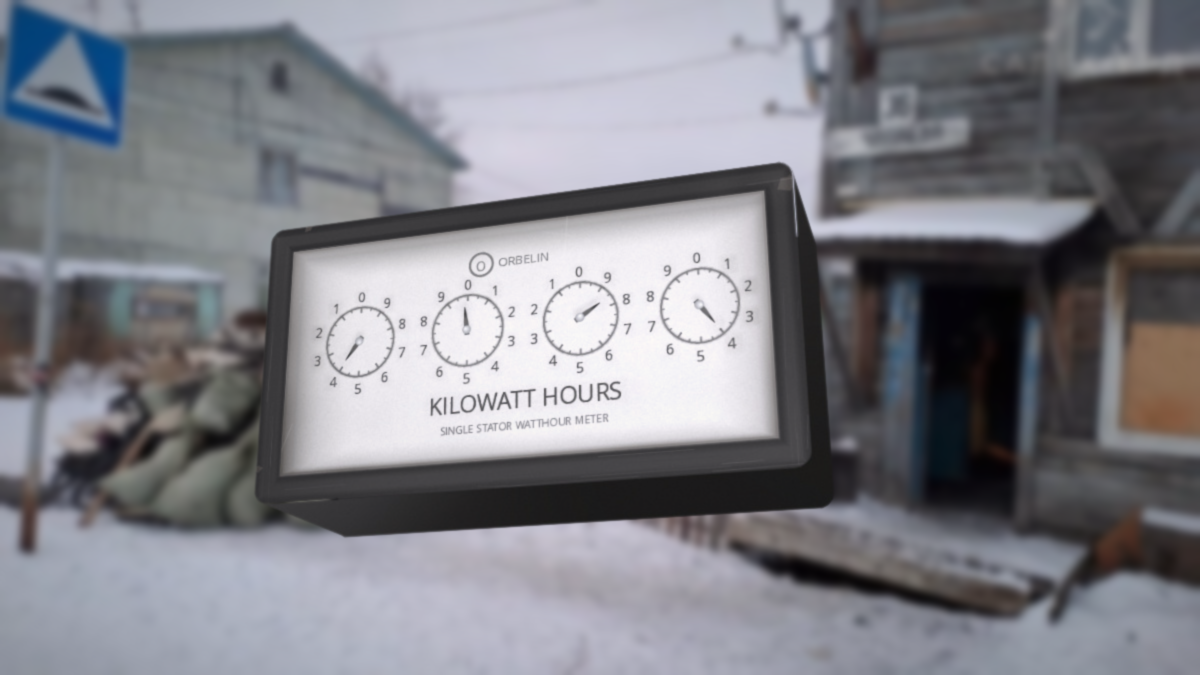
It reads 3984,kWh
